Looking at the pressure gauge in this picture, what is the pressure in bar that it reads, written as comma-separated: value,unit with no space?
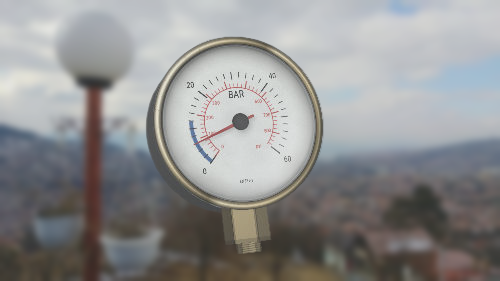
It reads 6,bar
